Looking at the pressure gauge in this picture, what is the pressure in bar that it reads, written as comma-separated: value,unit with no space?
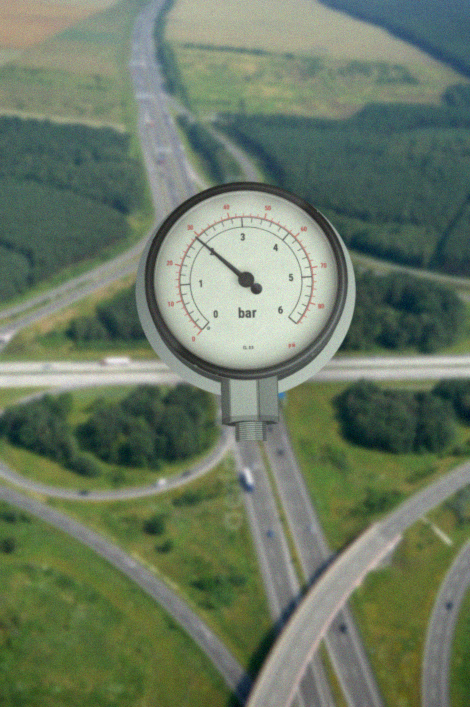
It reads 2,bar
